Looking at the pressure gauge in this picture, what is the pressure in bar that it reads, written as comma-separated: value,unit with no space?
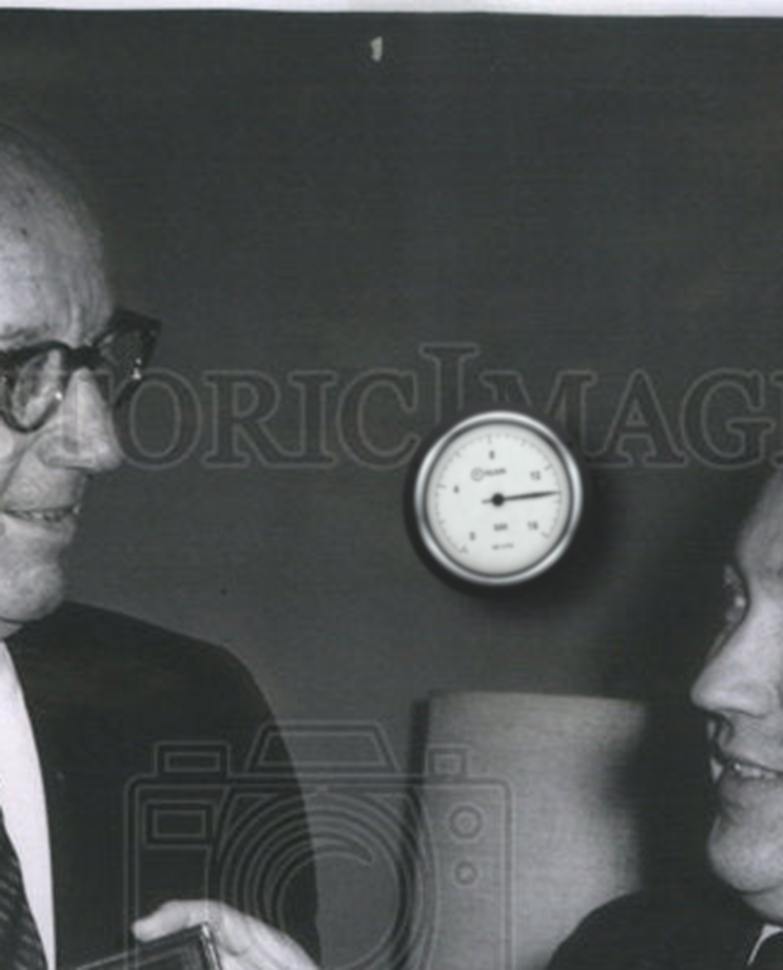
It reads 13.5,bar
